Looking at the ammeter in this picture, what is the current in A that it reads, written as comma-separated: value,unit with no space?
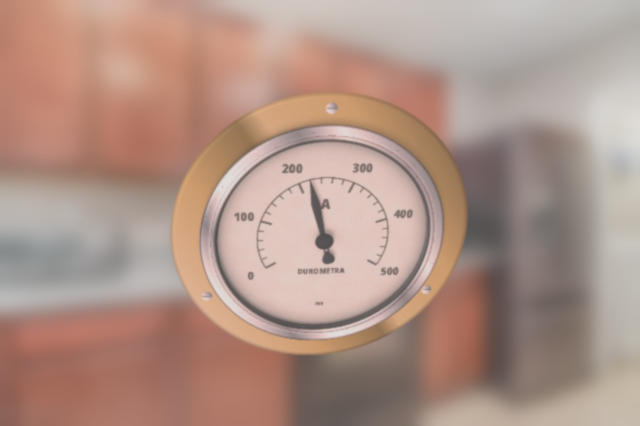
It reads 220,A
